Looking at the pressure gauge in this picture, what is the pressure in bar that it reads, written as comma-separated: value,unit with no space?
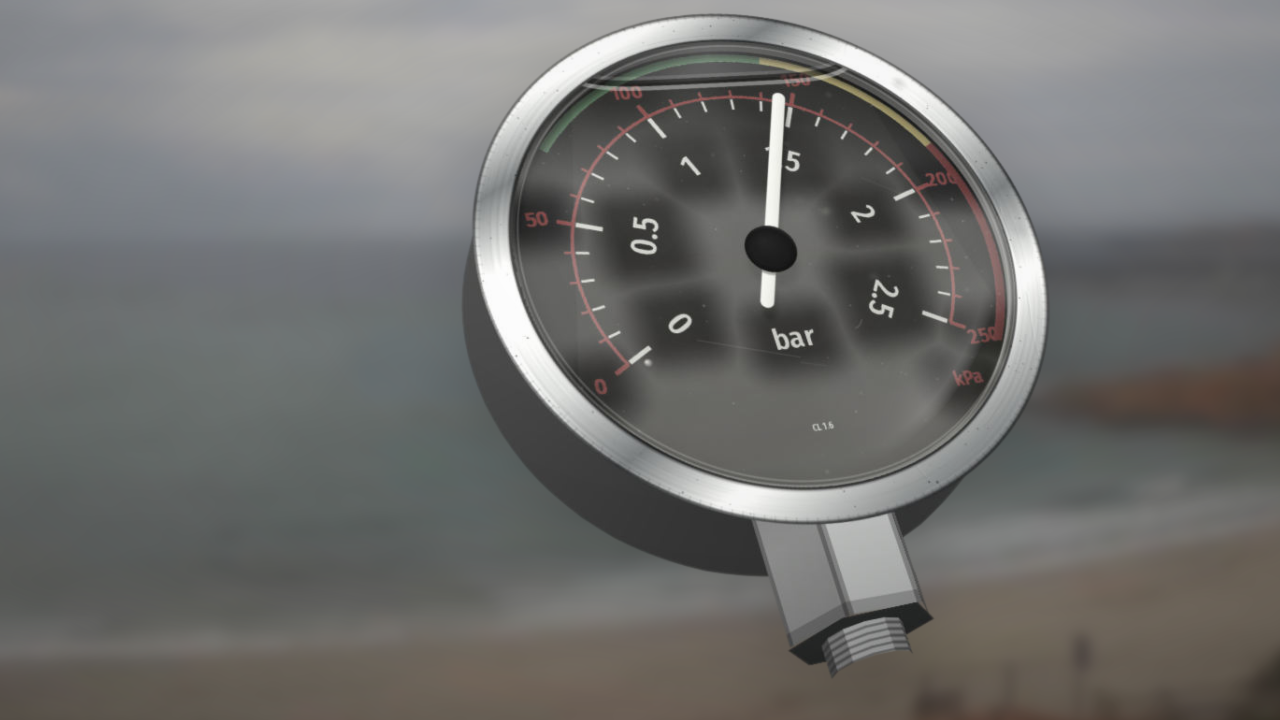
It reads 1.45,bar
